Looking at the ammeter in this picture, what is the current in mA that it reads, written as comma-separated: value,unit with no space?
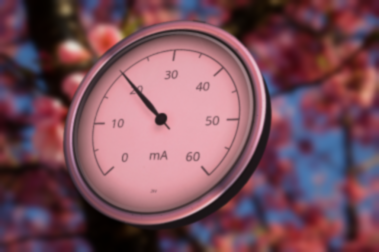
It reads 20,mA
